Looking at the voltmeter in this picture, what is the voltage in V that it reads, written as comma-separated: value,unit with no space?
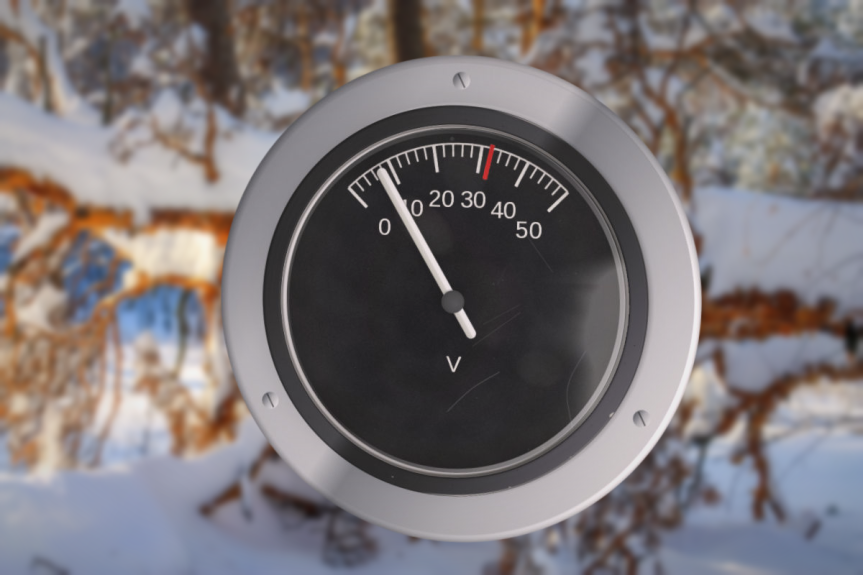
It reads 8,V
